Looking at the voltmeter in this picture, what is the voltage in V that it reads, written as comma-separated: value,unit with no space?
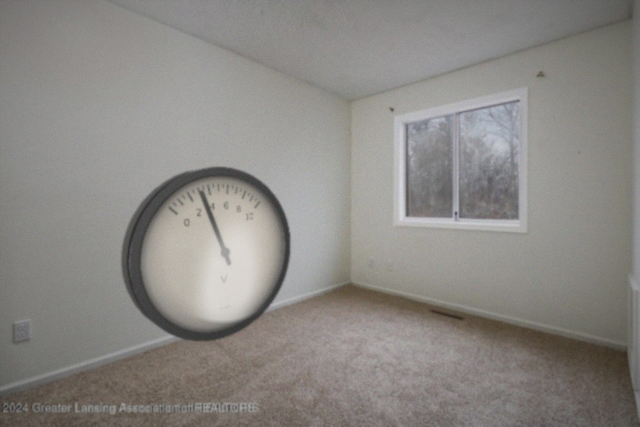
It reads 3,V
